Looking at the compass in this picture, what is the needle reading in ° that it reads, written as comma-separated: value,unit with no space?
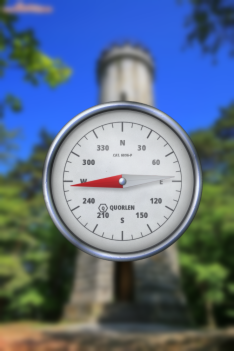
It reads 265,°
